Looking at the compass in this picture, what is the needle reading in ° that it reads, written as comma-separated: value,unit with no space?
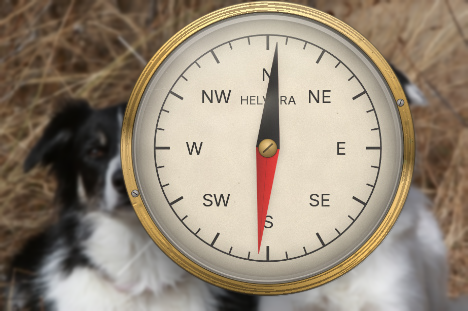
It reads 185,°
